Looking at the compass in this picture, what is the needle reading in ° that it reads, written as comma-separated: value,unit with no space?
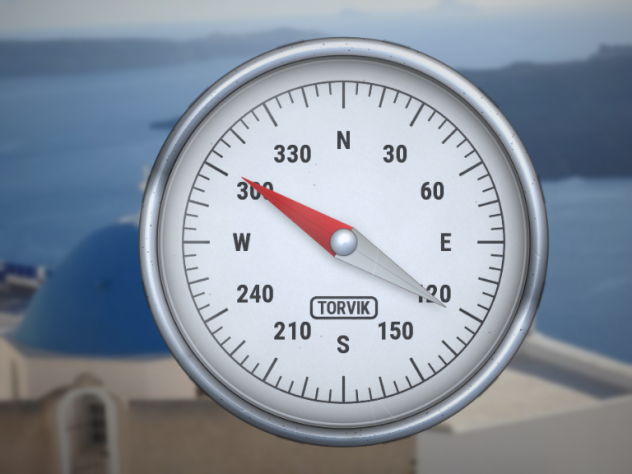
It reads 302.5,°
